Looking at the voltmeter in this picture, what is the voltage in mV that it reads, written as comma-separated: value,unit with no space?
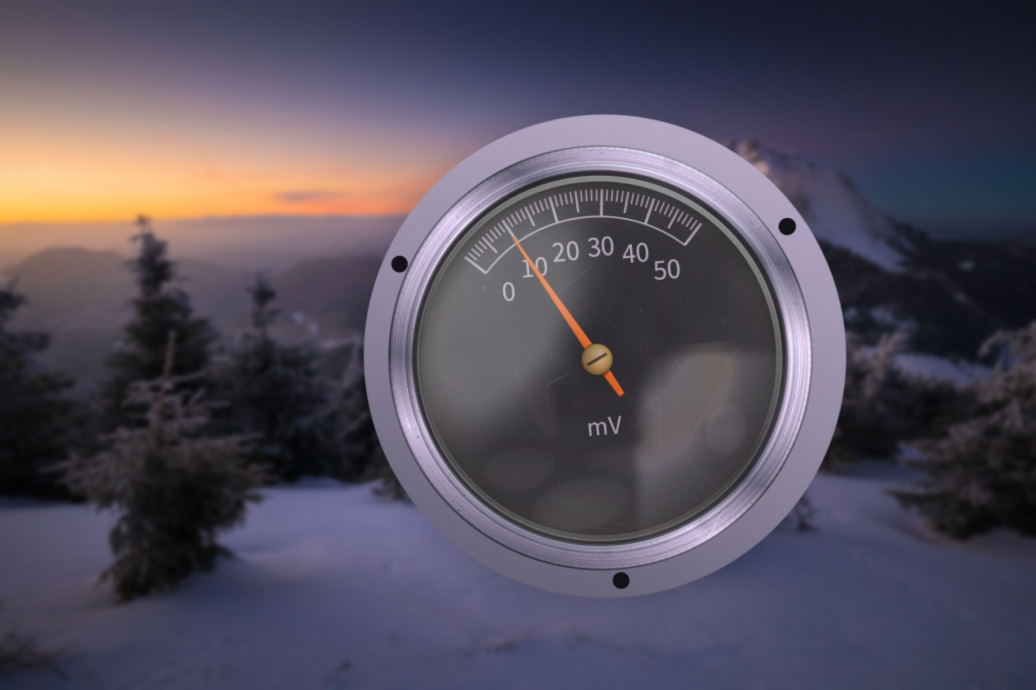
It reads 10,mV
